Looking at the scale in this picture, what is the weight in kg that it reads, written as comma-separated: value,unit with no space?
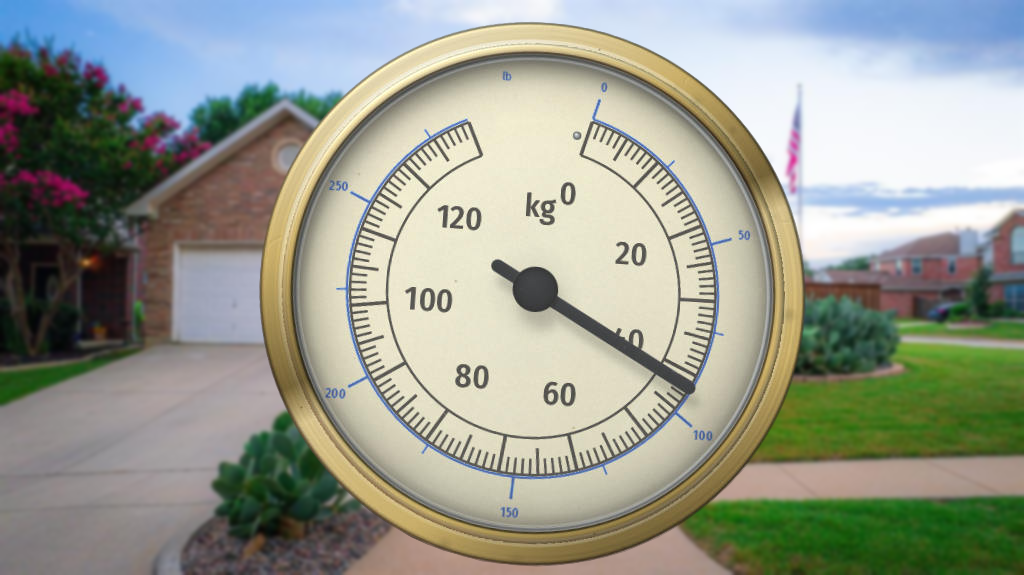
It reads 42,kg
